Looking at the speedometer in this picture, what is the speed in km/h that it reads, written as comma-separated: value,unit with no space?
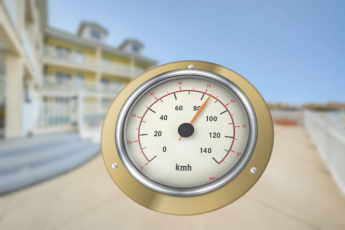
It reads 85,km/h
